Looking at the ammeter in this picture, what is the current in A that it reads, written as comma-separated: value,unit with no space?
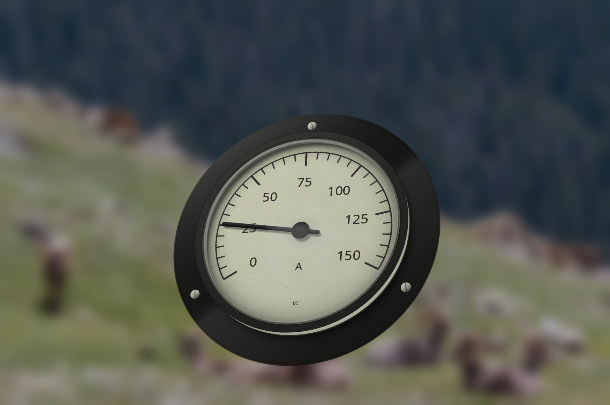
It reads 25,A
